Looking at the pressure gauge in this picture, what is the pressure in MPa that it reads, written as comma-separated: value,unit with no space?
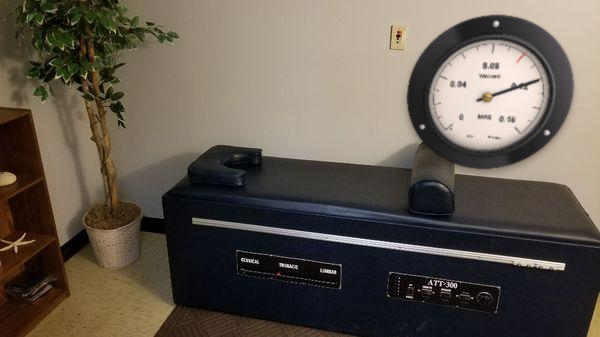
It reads 0.12,MPa
